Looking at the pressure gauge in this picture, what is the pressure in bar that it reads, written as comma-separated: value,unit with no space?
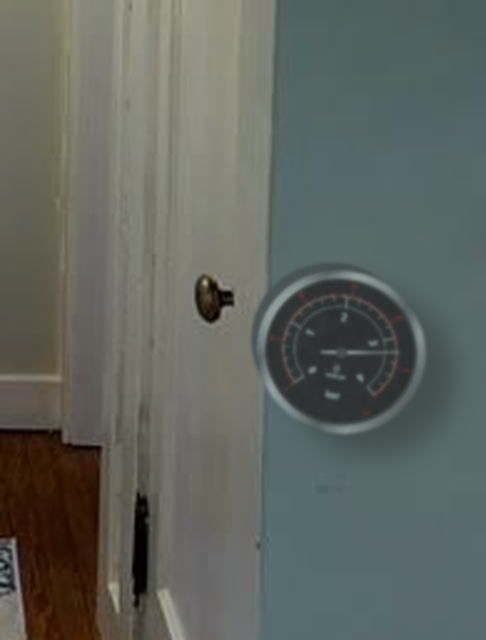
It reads 3.2,bar
